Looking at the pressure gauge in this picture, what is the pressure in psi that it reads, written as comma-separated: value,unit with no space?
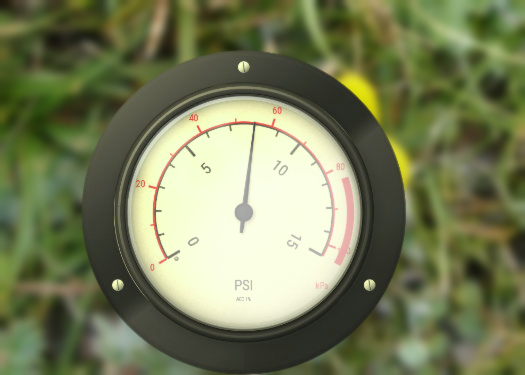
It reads 8,psi
